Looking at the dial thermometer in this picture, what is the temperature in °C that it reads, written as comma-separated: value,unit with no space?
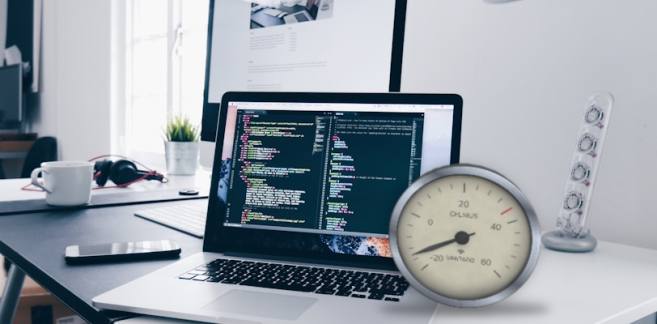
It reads -14,°C
